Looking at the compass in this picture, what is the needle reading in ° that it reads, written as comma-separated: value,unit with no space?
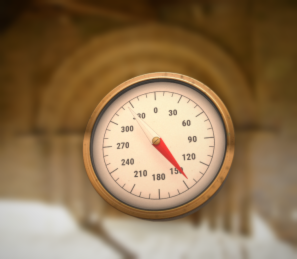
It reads 145,°
